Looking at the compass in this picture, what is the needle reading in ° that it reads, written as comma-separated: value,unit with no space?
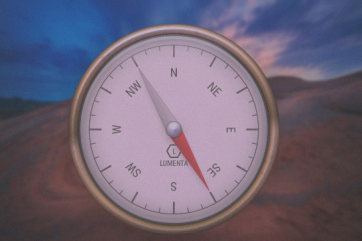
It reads 150,°
